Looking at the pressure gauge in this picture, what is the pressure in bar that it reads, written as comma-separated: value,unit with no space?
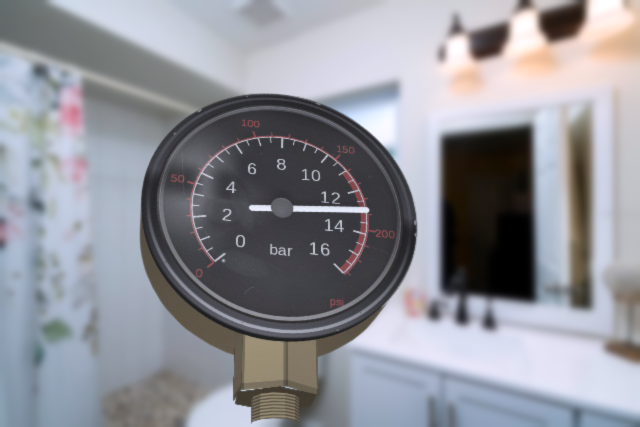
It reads 13,bar
